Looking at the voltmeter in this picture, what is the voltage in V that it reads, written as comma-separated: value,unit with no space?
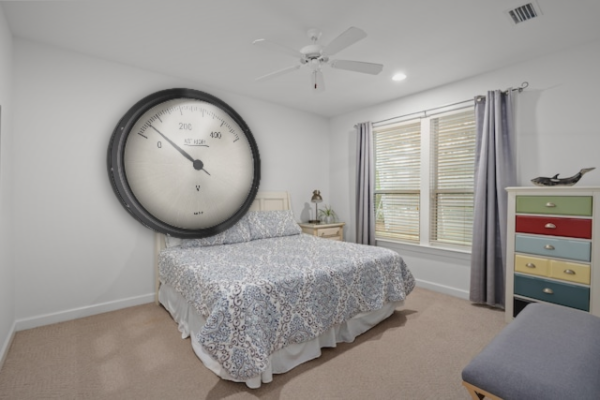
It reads 50,V
